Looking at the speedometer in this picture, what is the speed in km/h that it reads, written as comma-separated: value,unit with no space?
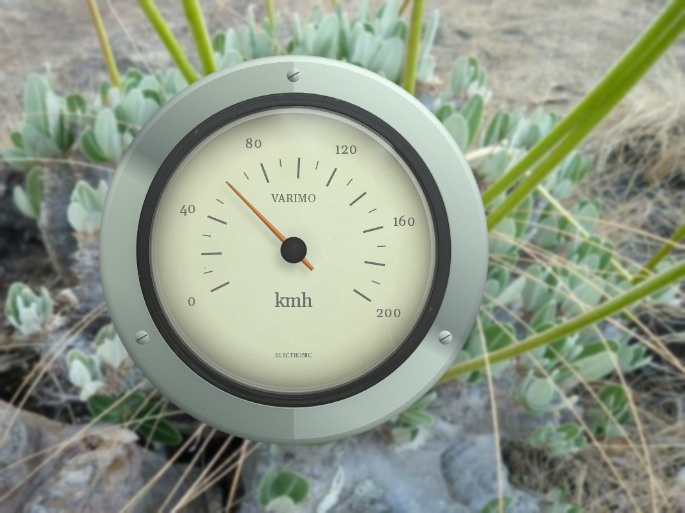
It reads 60,km/h
